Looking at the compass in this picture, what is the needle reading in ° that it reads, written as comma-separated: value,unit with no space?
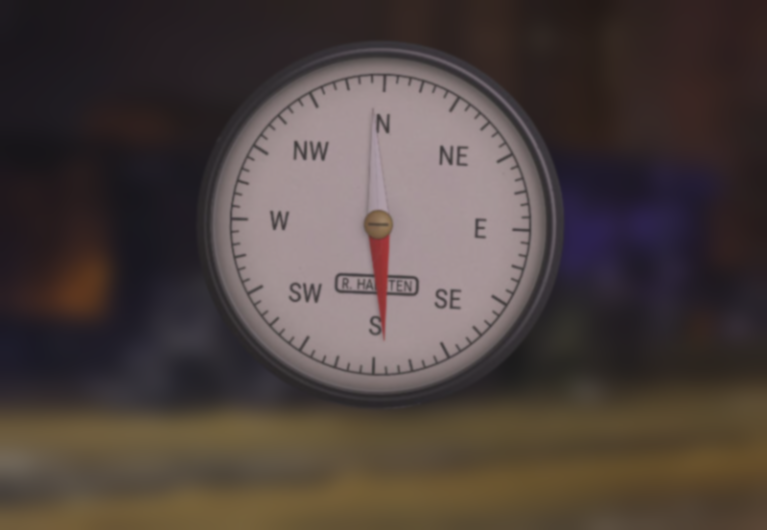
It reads 175,°
